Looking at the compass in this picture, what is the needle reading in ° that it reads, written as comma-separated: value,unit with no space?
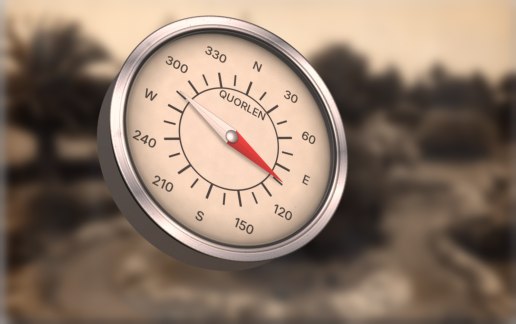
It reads 105,°
